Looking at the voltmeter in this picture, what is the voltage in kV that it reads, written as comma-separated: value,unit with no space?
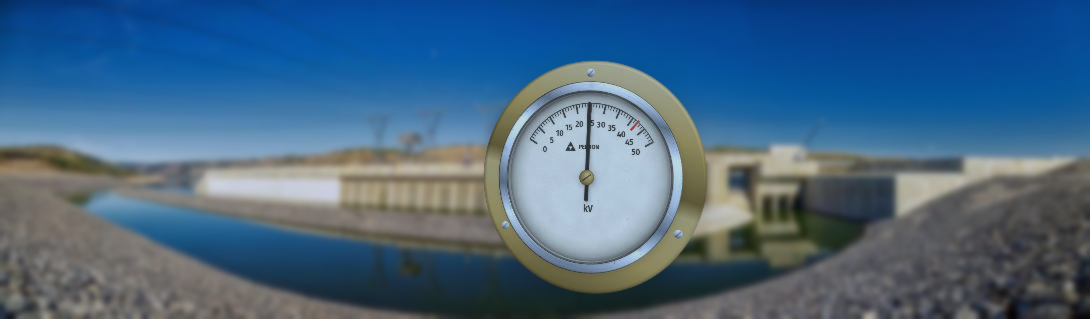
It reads 25,kV
